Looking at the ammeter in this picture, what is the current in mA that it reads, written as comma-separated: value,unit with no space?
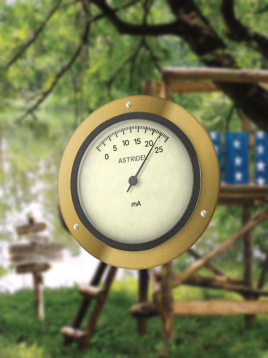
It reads 22.5,mA
